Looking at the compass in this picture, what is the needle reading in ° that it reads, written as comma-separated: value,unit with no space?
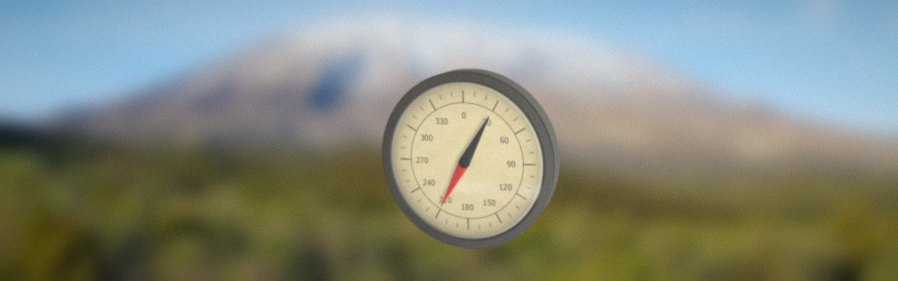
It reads 210,°
